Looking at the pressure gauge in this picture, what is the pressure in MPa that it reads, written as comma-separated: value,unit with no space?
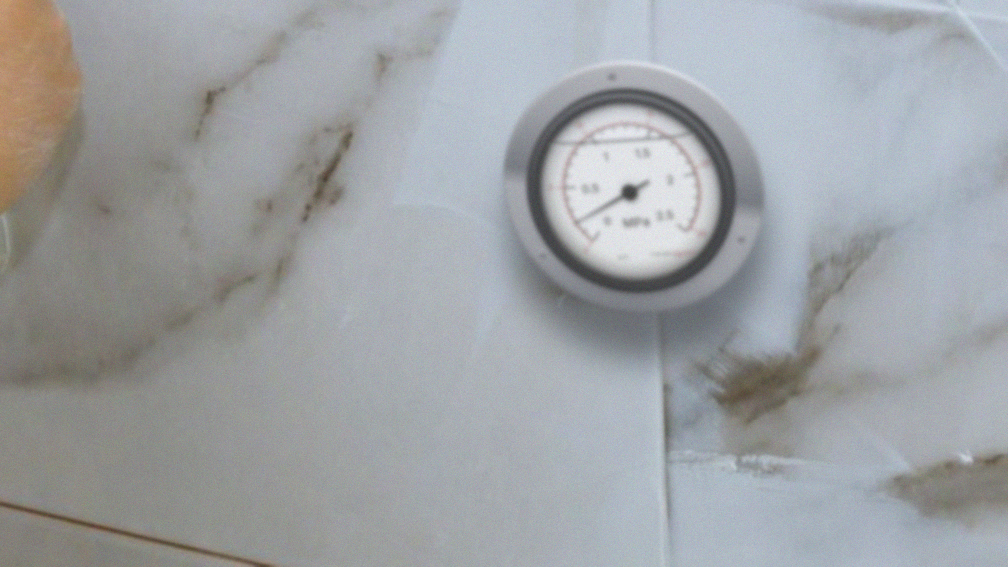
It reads 0.2,MPa
